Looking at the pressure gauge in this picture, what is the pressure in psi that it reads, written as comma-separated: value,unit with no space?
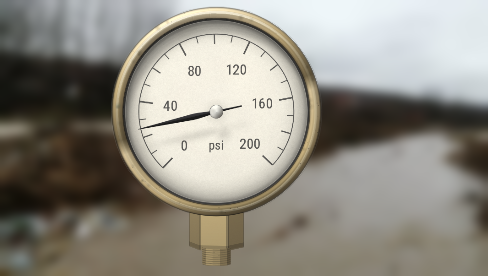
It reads 25,psi
